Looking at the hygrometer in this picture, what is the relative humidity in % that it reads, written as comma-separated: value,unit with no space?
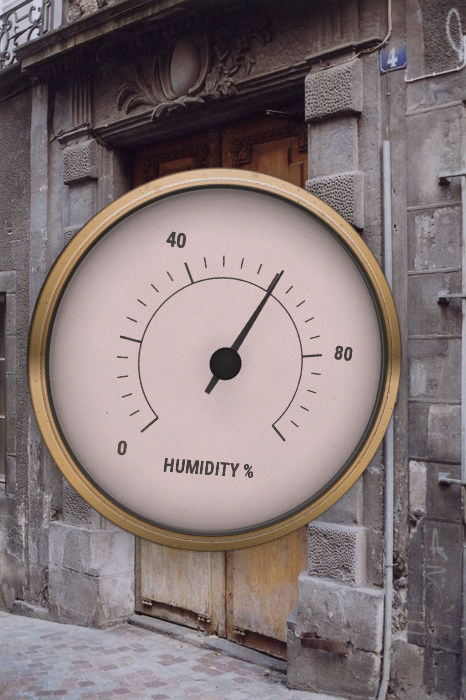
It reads 60,%
